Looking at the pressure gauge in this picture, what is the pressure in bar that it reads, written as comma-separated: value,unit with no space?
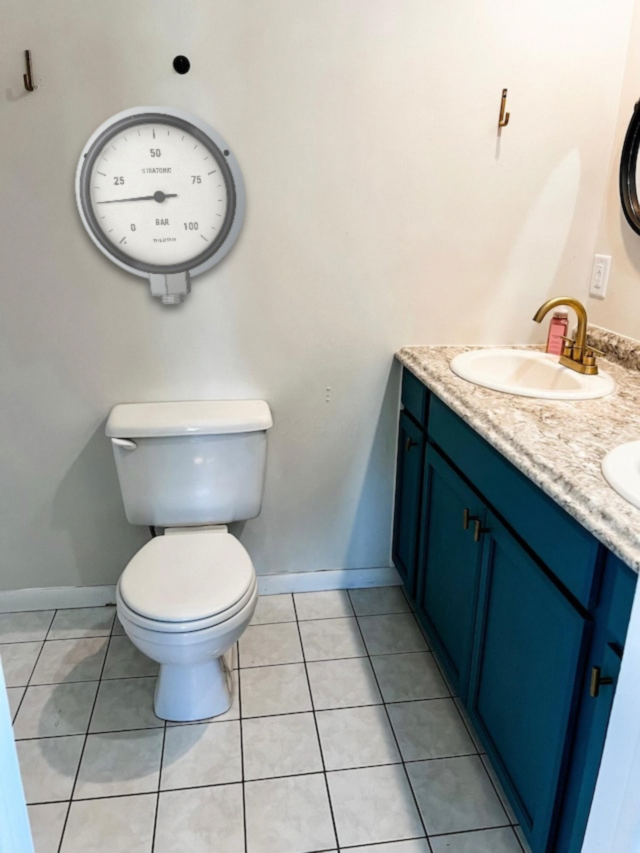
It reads 15,bar
